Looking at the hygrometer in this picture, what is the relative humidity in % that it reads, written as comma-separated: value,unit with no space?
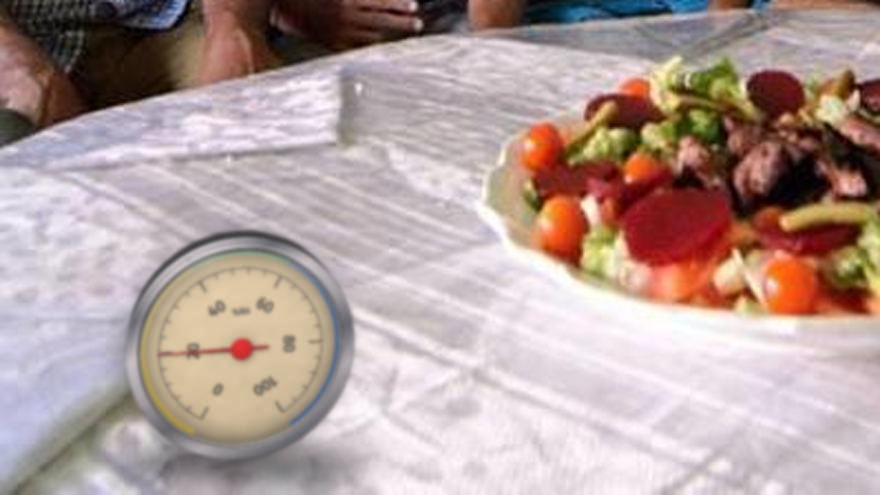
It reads 20,%
